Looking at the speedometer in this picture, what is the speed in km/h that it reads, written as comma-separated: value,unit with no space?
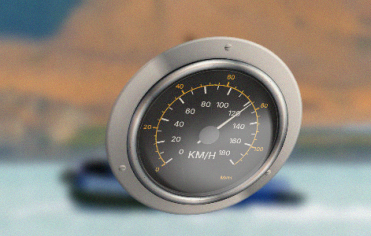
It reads 120,km/h
